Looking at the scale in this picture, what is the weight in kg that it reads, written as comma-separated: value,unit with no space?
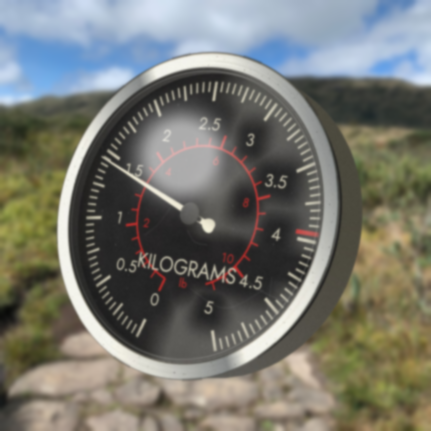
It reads 1.45,kg
